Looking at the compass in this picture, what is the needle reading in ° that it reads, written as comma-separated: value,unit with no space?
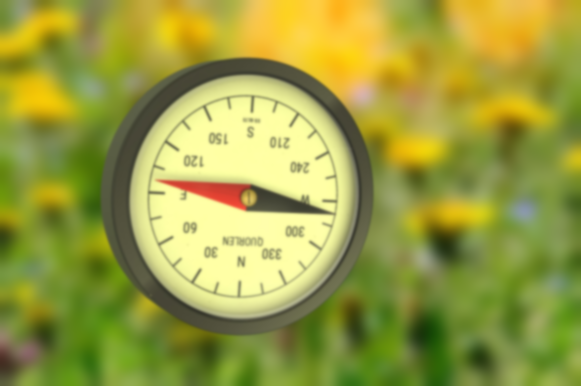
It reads 97.5,°
